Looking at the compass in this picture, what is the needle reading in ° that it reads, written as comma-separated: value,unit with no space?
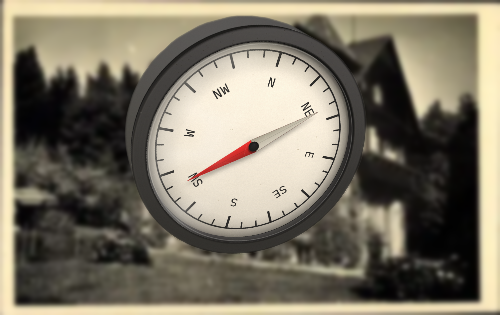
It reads 230,°
